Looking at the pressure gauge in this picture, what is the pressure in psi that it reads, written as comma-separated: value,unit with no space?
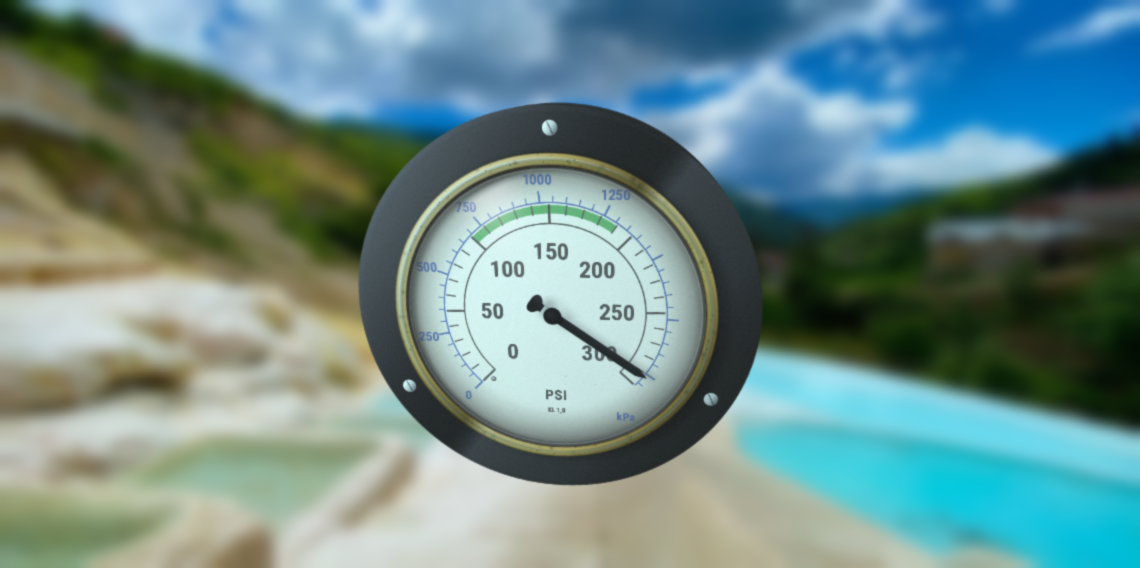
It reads 290,psi
